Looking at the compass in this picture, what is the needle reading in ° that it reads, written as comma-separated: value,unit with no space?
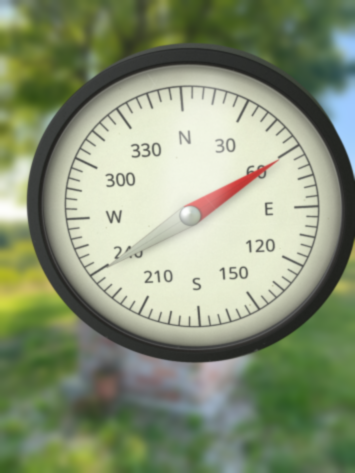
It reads 60,°
